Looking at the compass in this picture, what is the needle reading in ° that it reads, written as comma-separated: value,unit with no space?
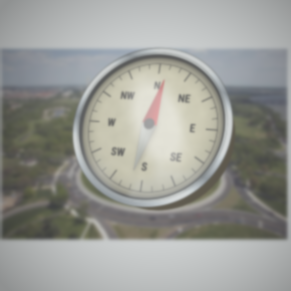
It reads 10,°
